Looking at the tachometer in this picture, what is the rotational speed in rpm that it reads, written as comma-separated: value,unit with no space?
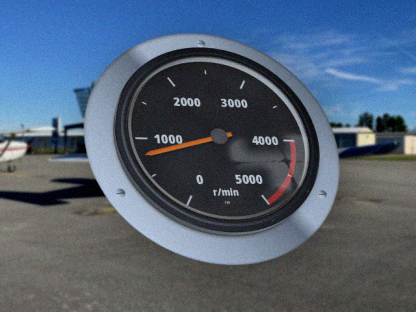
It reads 750,rpm
